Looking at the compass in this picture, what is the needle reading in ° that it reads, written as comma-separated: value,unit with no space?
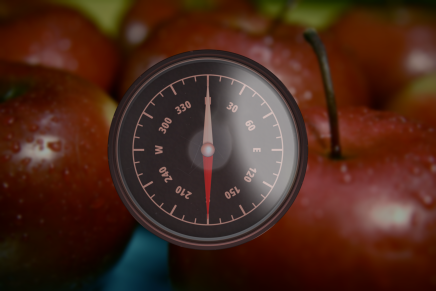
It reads 180,°
